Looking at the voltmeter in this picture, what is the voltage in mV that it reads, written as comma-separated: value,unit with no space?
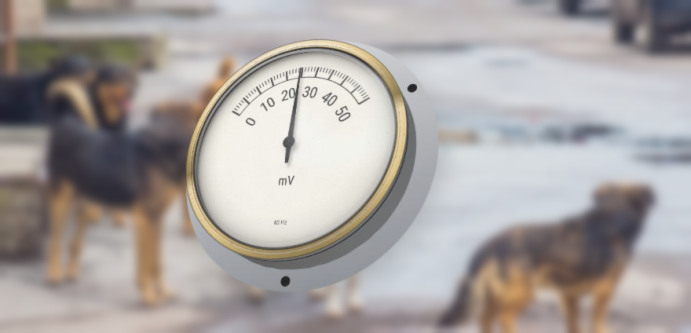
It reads 25,mV
